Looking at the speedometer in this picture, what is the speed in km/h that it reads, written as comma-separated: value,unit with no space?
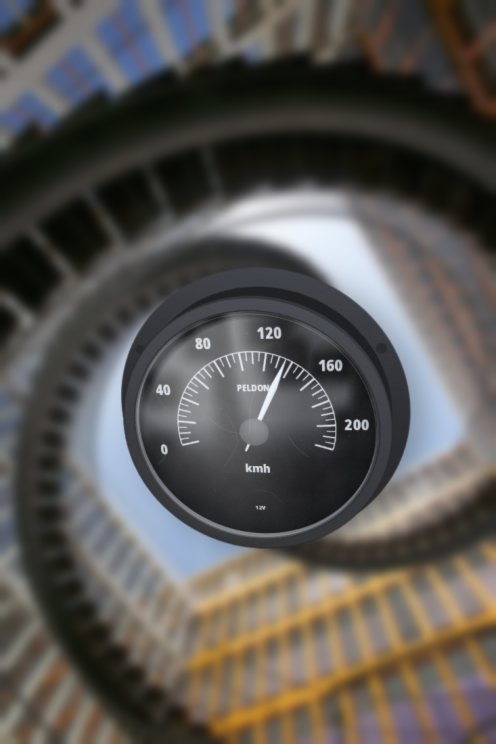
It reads 135,km/h
